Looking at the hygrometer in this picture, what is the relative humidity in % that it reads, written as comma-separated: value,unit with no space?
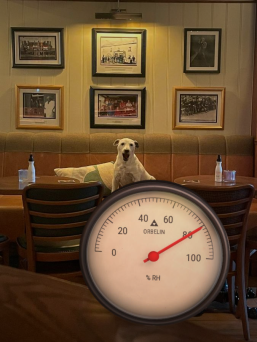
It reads 80,%
